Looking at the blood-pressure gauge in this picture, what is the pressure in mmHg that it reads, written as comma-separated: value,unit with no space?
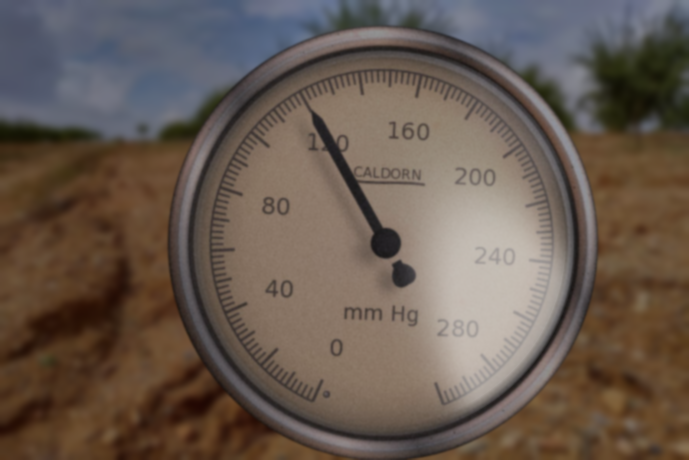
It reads 120,mmHg
